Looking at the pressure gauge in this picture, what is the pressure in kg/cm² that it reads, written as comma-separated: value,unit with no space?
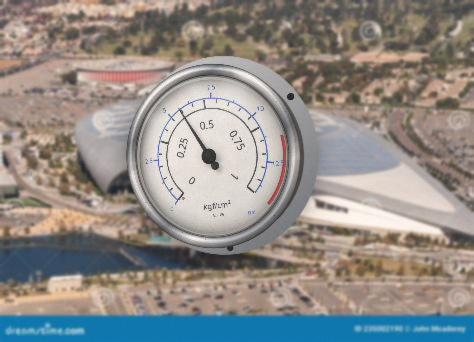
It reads 0.4,kg/cm²
